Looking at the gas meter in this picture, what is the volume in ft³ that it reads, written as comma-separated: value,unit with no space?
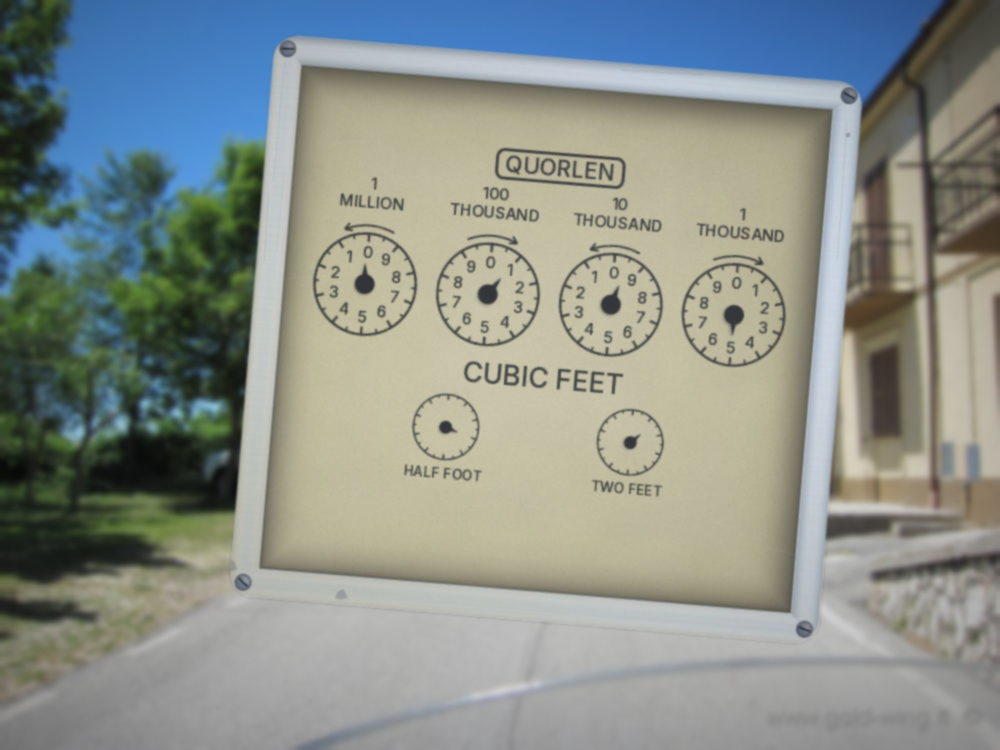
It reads 9500,ft³
